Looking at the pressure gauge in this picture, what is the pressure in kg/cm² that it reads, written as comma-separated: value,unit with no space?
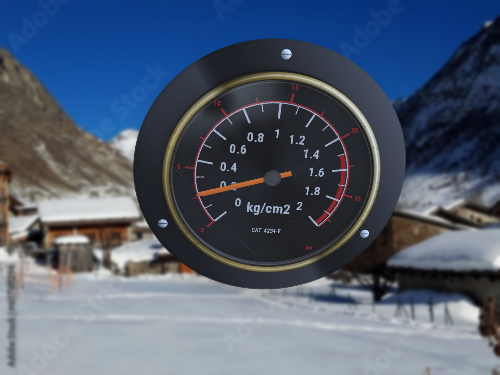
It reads 0.2,kg/cm²
